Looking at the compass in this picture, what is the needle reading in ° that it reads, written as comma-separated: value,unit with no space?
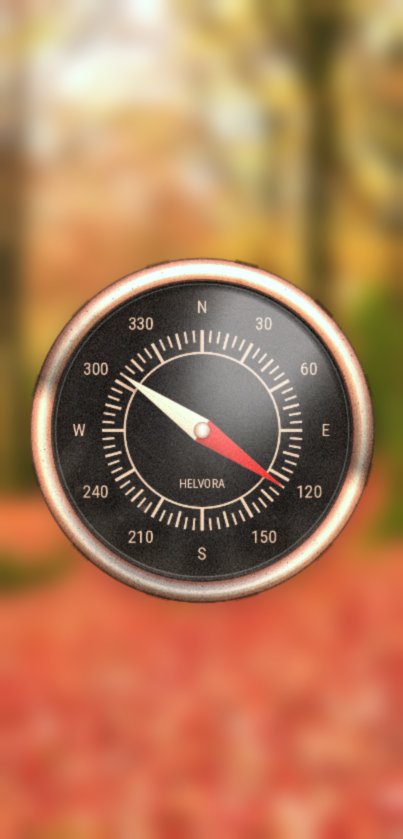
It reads 125,°
